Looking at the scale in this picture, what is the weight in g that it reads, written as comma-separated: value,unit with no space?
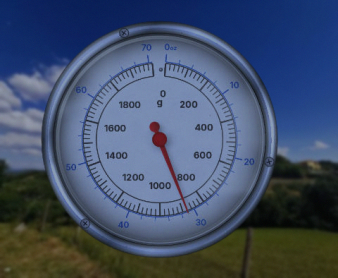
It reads 880,g
